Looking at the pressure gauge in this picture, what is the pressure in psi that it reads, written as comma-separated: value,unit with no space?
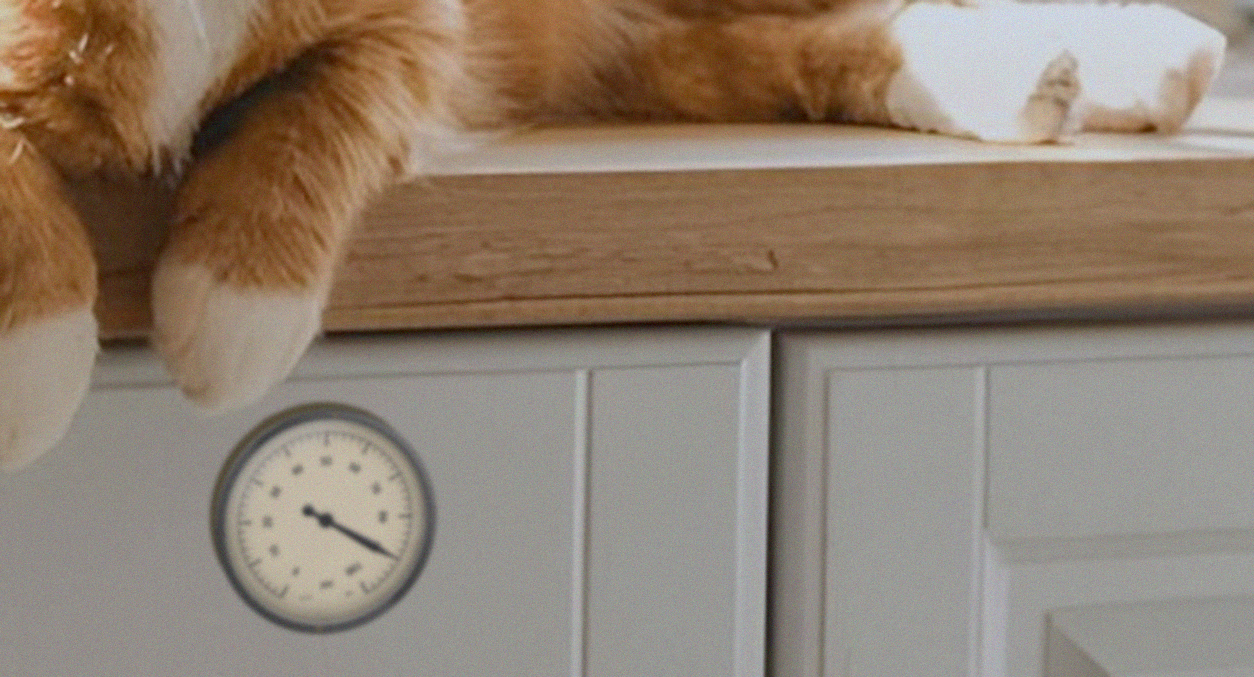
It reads 90,psi
